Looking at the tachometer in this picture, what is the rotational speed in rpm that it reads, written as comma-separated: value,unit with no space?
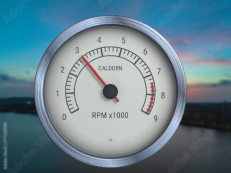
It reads 3000,rpm
